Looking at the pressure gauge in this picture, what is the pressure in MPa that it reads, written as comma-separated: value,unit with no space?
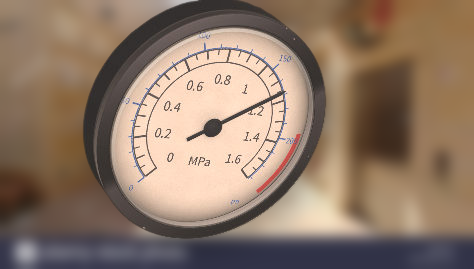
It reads 1.15,MPa
